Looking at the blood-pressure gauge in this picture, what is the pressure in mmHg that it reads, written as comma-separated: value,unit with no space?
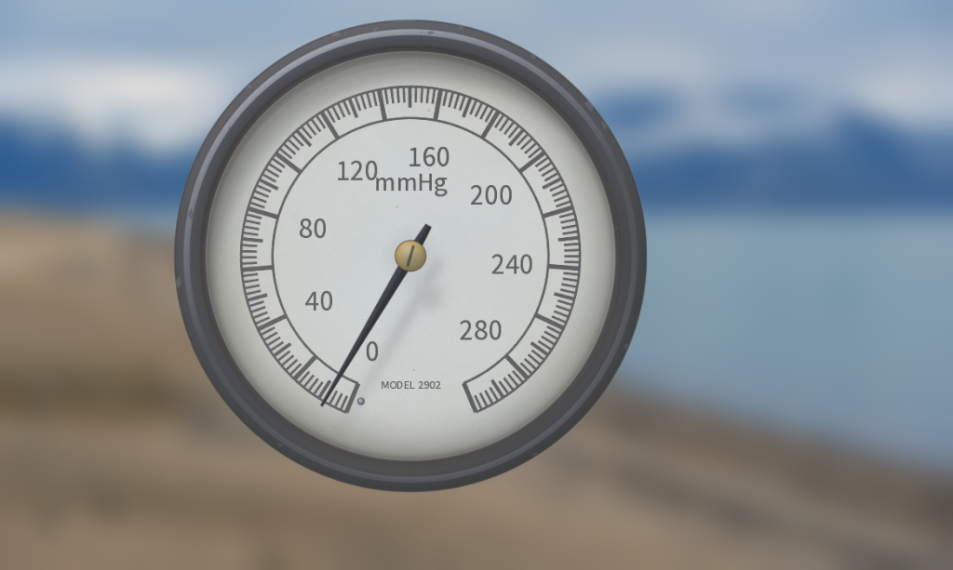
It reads 8,mmHg
